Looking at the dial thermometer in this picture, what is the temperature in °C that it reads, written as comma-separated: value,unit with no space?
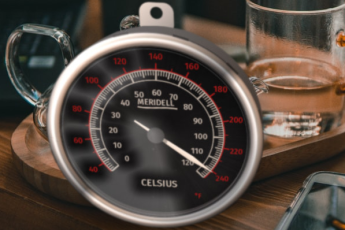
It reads 115,°C
